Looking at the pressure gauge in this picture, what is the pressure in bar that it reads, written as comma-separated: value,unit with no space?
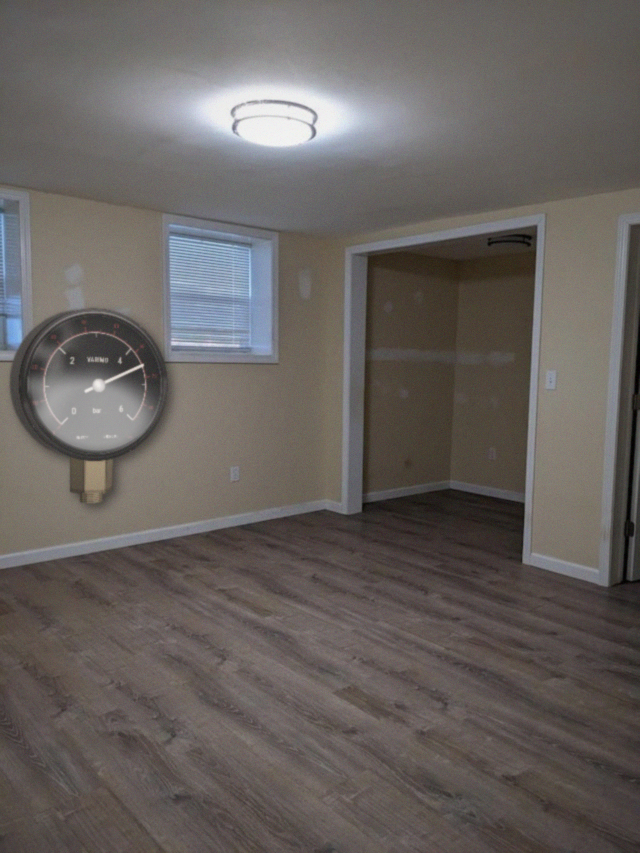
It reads 4.5,bar
